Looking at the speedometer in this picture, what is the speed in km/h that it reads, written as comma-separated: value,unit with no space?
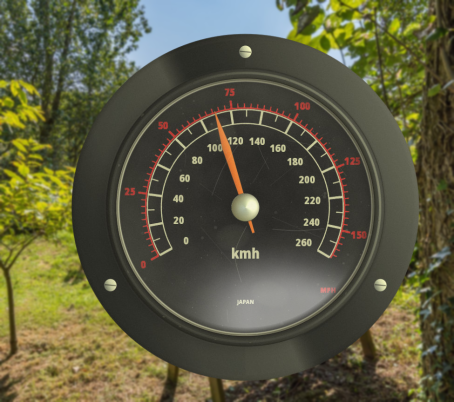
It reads 110,km/h
